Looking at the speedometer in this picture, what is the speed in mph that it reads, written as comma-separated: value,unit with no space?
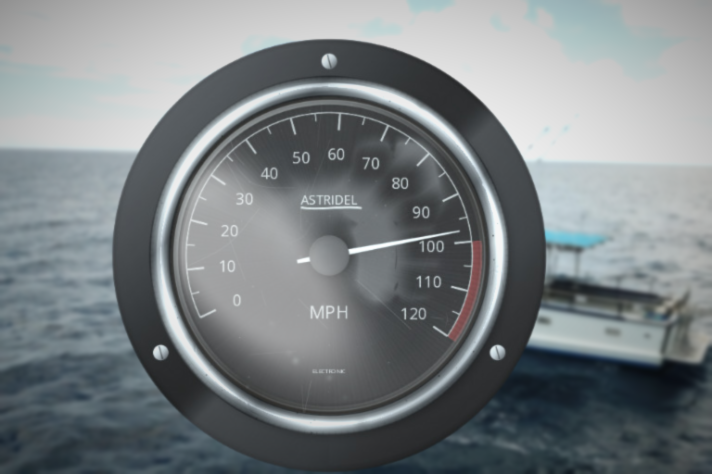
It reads 97.5,mph
